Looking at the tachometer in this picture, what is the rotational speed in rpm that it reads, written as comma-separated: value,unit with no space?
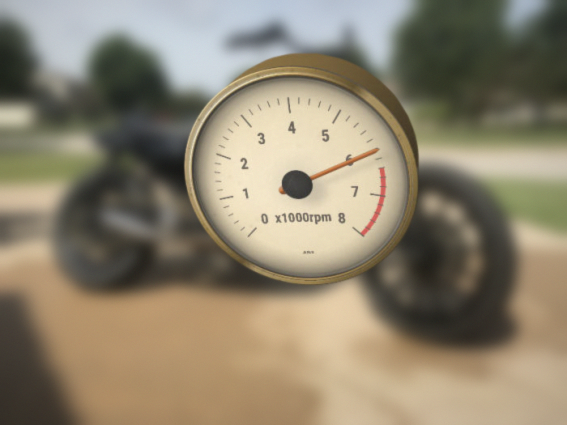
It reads 6000,rpm
